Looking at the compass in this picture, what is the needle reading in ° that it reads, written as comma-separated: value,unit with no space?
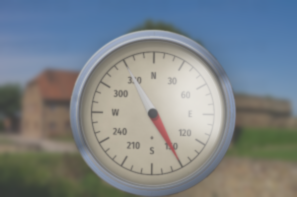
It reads 150,°
